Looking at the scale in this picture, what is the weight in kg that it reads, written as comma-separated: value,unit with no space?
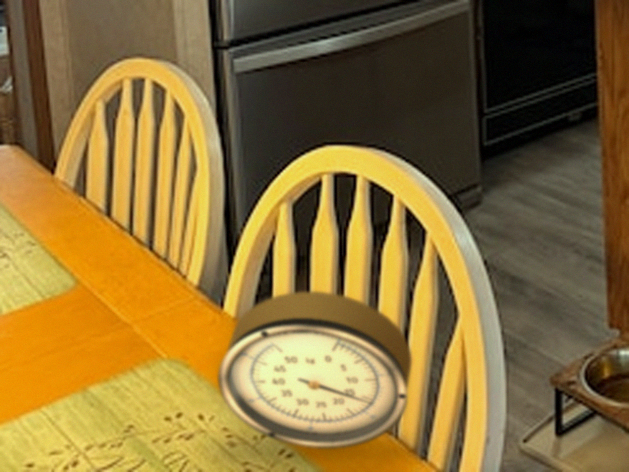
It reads 15,kg
